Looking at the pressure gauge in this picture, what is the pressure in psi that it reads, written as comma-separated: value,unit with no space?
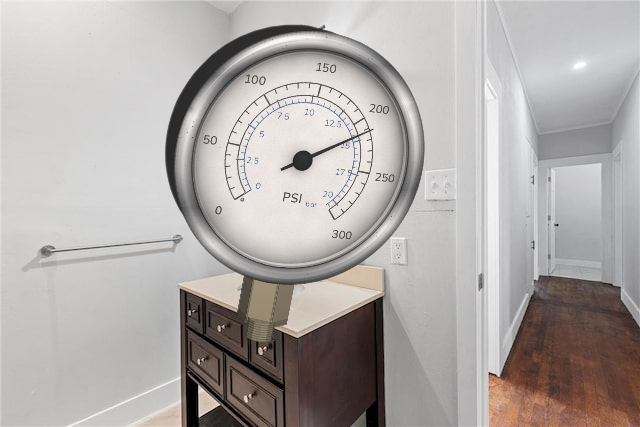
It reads 210,psi
